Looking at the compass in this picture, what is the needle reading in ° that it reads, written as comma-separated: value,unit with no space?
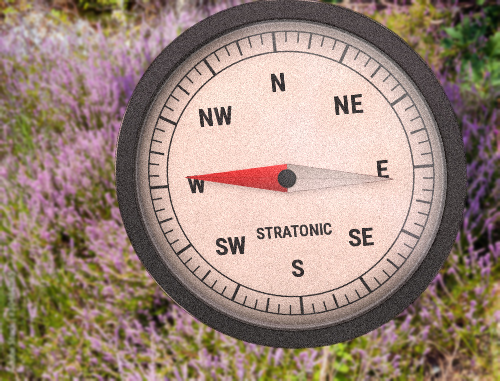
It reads 275,°
